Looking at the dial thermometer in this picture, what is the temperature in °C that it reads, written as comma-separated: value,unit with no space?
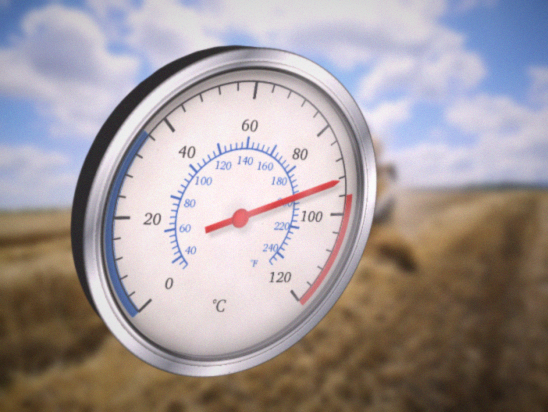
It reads 92,°C
